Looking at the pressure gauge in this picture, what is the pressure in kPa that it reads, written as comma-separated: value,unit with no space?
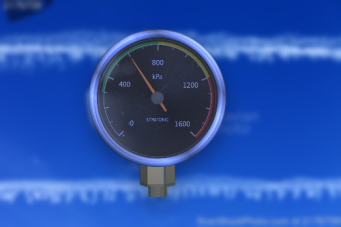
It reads 600,kPa
